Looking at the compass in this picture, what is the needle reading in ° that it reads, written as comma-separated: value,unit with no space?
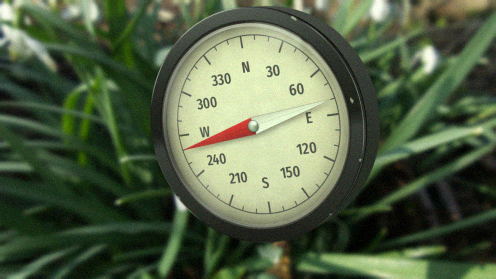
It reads 260,°
